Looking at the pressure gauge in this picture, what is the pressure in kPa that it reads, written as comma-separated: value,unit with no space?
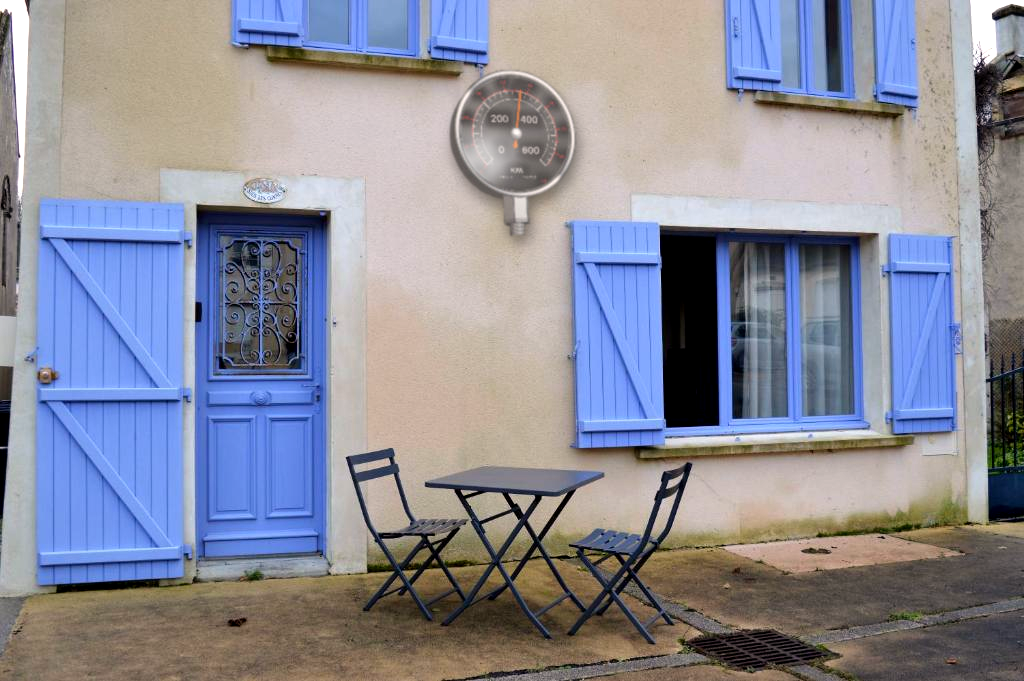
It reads 320,kPa
